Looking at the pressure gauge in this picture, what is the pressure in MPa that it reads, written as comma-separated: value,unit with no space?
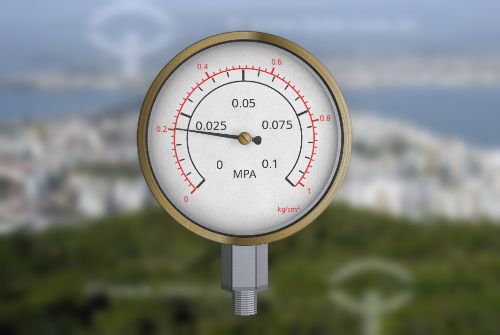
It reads 0.02,MPa
